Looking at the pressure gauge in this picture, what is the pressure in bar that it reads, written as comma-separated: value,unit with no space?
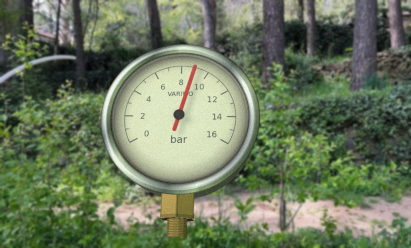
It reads 9,bar
